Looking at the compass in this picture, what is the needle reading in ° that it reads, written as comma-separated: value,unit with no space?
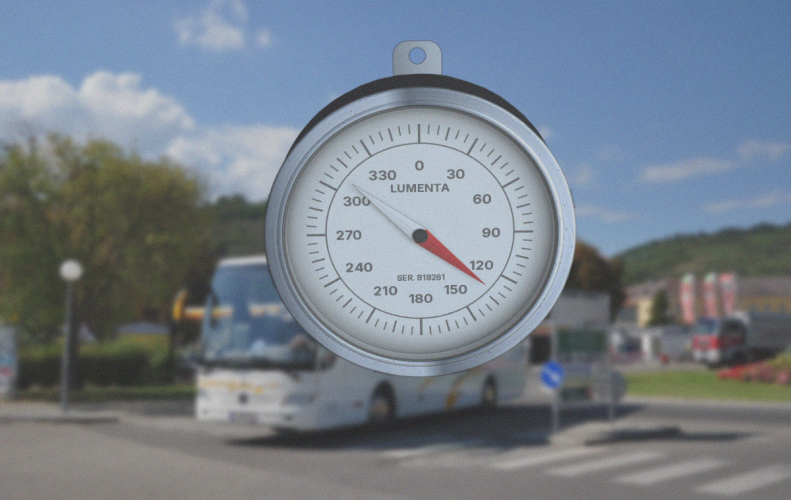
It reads 130,°
